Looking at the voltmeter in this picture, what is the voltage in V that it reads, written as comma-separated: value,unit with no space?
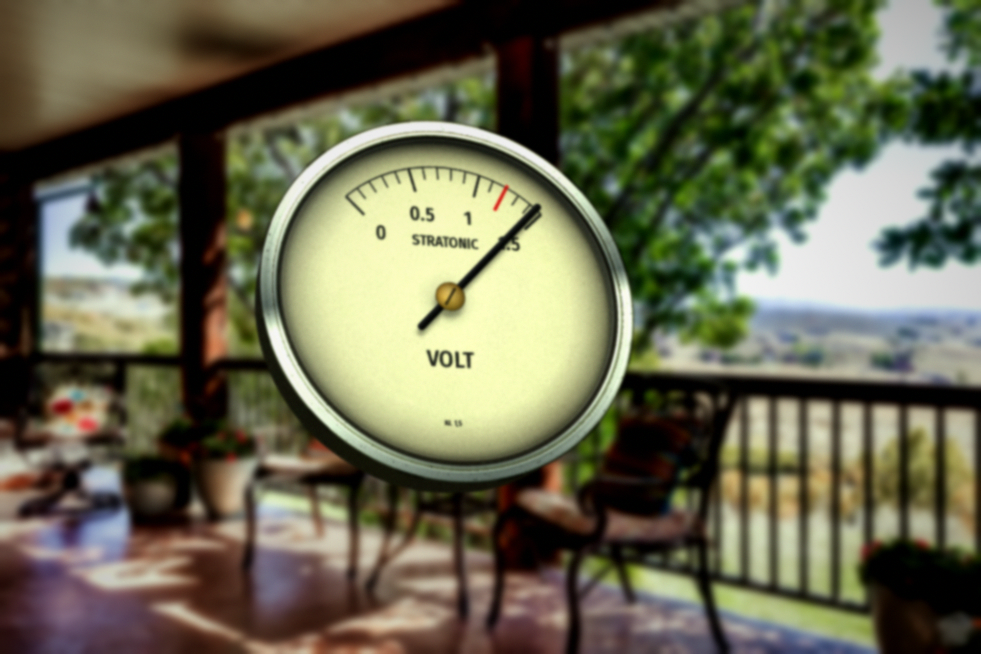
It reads 1.45,V
